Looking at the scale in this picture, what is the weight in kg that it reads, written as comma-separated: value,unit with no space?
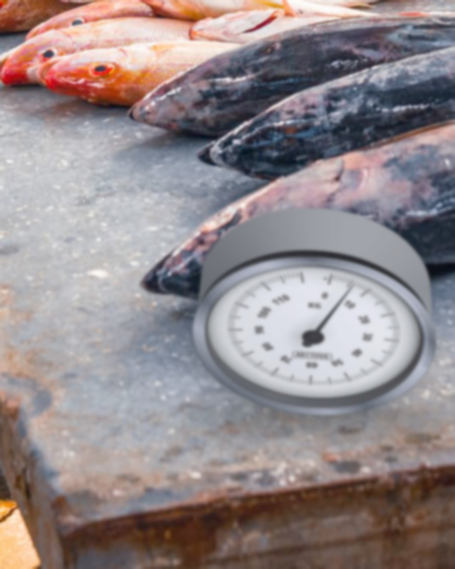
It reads 5,kg
